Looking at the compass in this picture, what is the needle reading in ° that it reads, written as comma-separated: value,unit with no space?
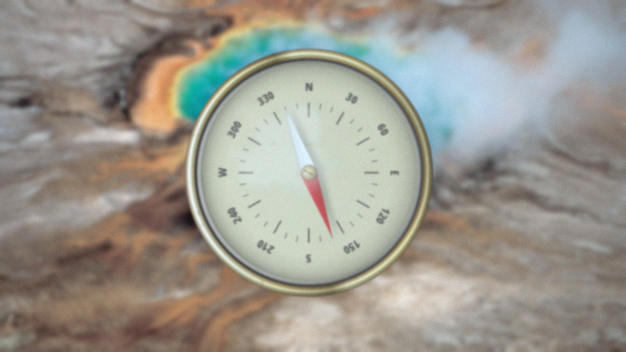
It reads 160,°
